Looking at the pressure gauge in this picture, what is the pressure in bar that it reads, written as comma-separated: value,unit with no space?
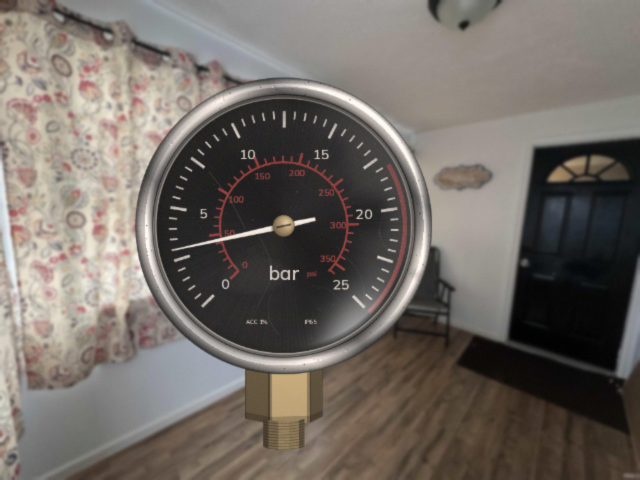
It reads 3,bar
